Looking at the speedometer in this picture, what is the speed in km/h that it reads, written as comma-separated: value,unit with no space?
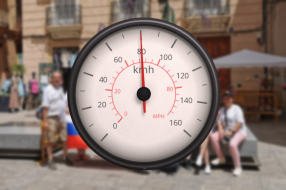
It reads 80,km/h
